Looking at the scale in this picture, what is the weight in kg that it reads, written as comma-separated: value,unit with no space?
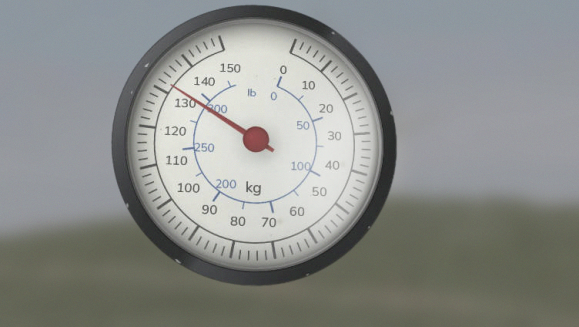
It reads 132,kg
